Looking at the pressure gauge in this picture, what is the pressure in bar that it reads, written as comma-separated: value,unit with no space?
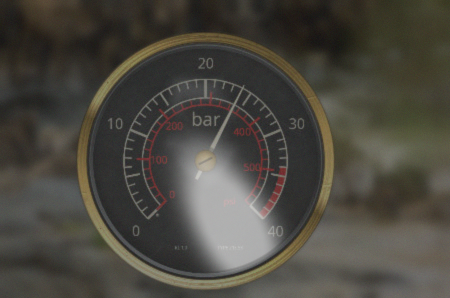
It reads 24,bar
